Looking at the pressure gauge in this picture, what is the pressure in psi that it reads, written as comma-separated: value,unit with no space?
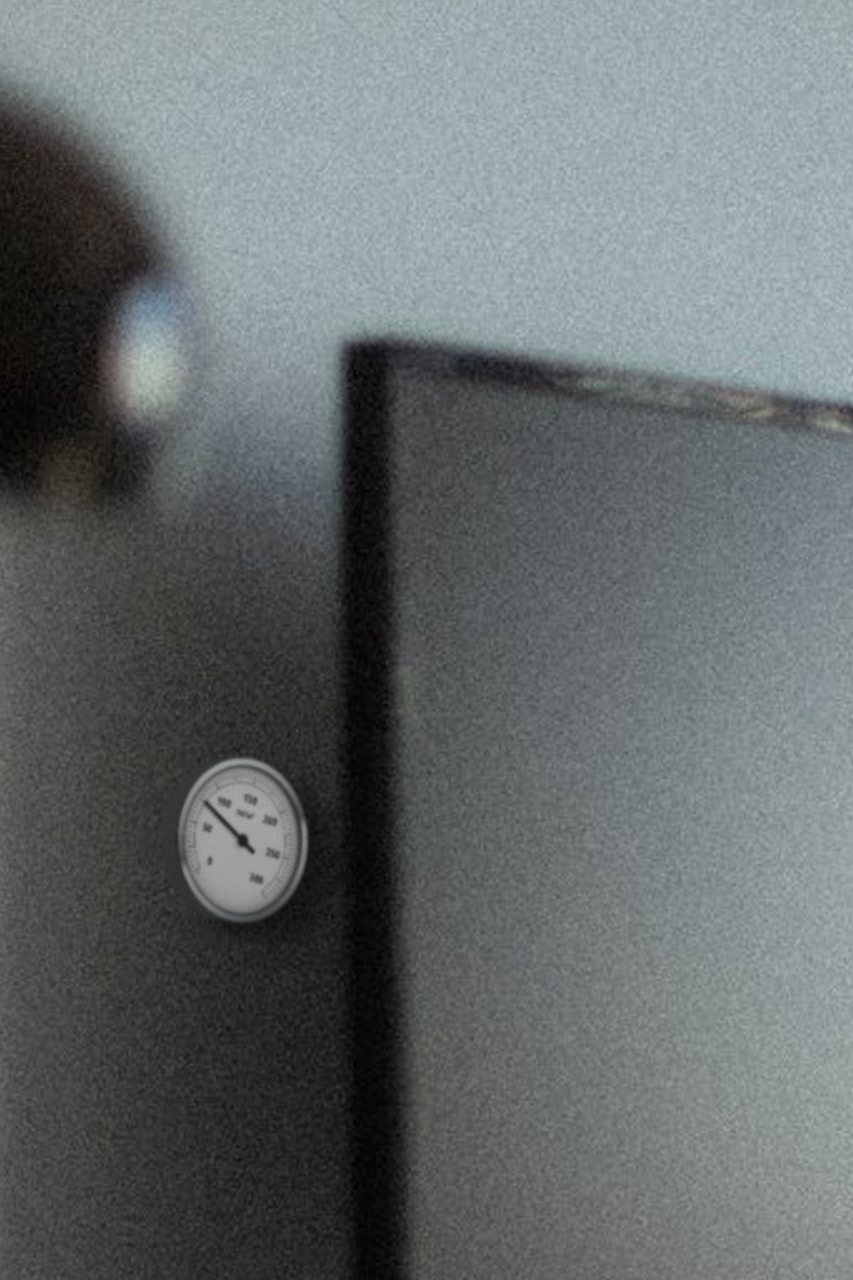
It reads 75,psi
